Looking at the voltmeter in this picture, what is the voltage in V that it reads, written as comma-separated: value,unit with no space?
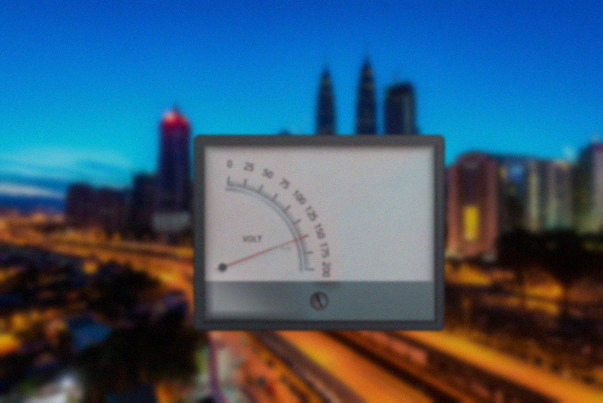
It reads 150,V
